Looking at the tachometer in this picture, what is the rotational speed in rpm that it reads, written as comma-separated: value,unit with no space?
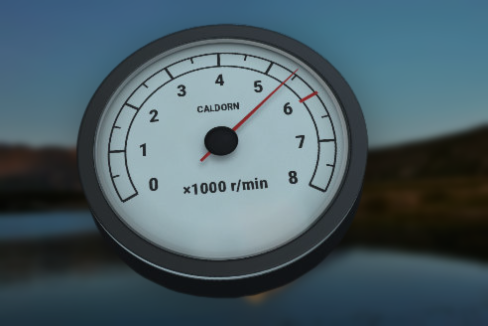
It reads 5500,rpm
